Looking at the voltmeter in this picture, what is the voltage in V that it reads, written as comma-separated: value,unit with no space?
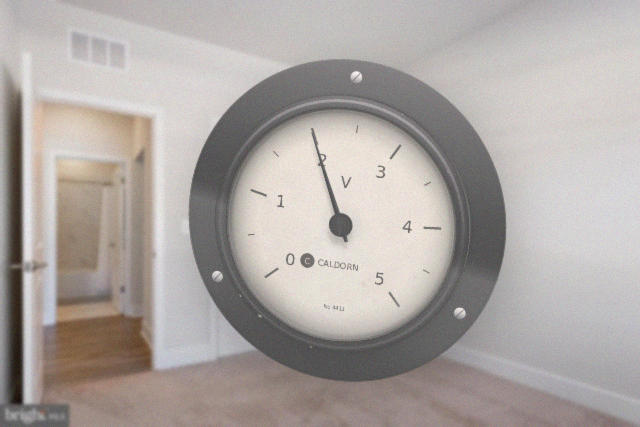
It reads 2,V
